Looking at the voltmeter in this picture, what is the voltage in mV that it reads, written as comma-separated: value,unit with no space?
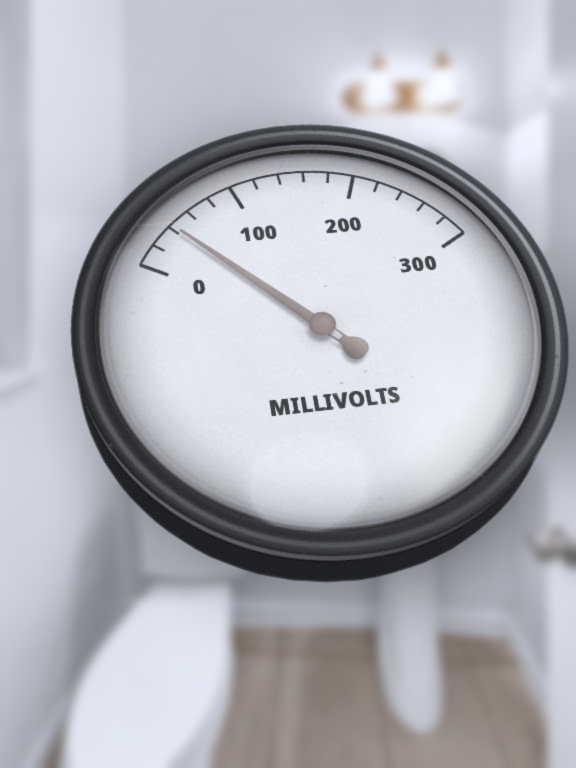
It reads 40,mV
